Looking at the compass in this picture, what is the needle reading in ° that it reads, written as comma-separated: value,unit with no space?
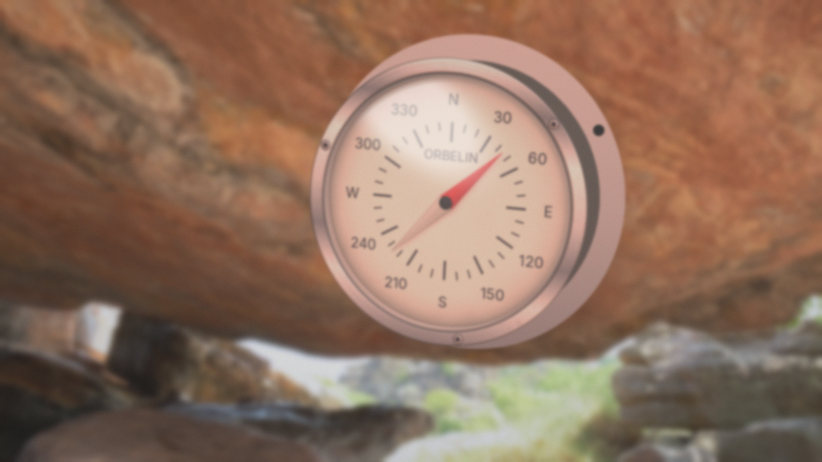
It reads 45,°
